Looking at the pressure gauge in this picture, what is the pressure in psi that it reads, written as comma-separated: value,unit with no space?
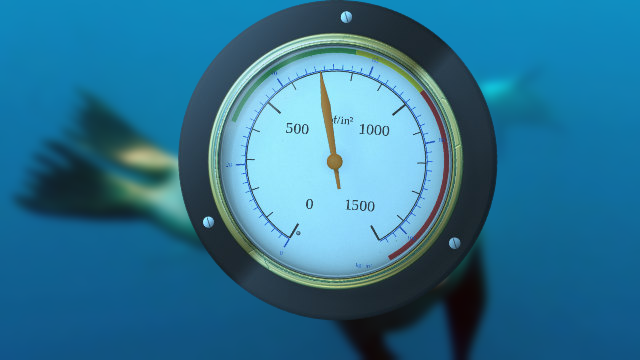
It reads 700,psi
